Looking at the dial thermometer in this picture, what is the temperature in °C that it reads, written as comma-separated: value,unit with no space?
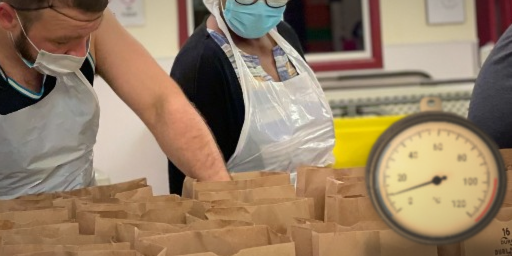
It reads 10,°C
